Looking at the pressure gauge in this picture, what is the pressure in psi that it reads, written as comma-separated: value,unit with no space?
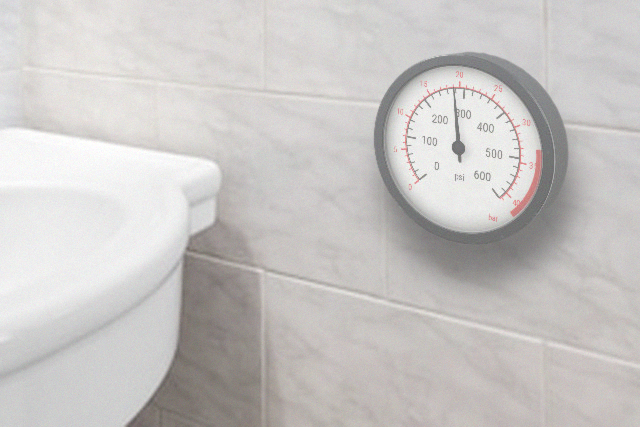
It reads 280,psi
